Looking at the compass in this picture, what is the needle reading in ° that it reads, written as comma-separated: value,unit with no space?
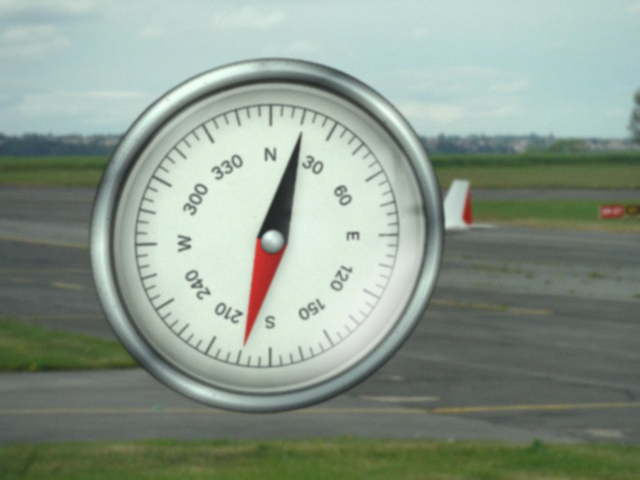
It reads 195,°
